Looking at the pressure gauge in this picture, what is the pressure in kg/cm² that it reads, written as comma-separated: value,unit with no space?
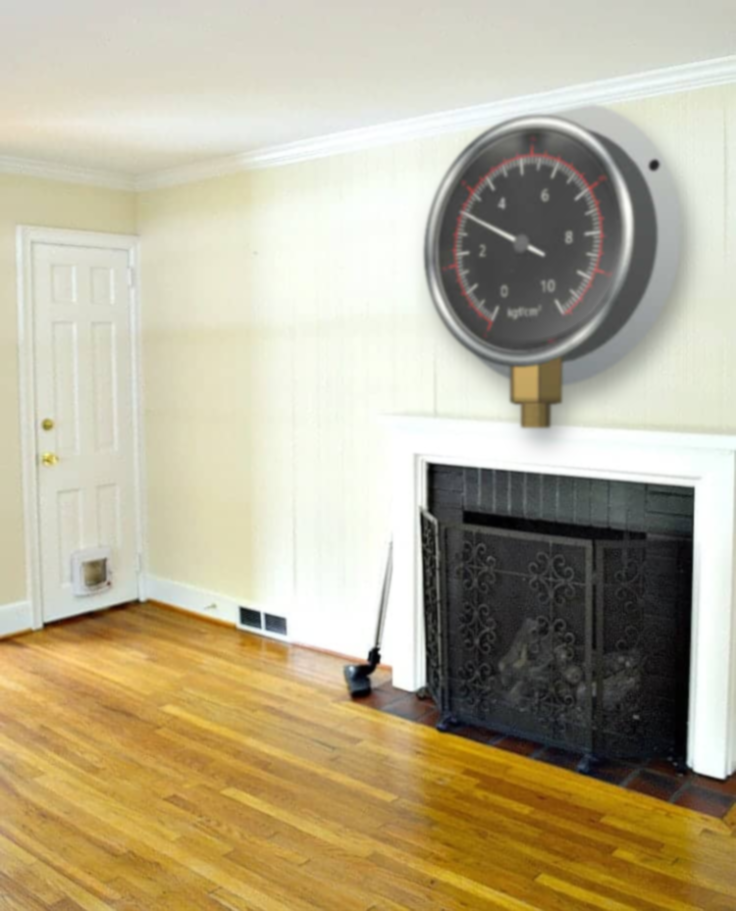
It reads 3,kg/cm²
